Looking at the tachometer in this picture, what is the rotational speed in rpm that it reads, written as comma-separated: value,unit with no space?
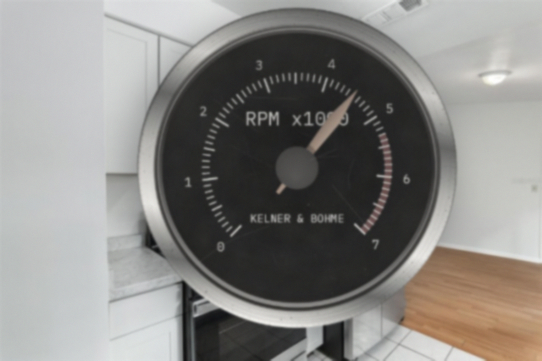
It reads 4500,rpm
